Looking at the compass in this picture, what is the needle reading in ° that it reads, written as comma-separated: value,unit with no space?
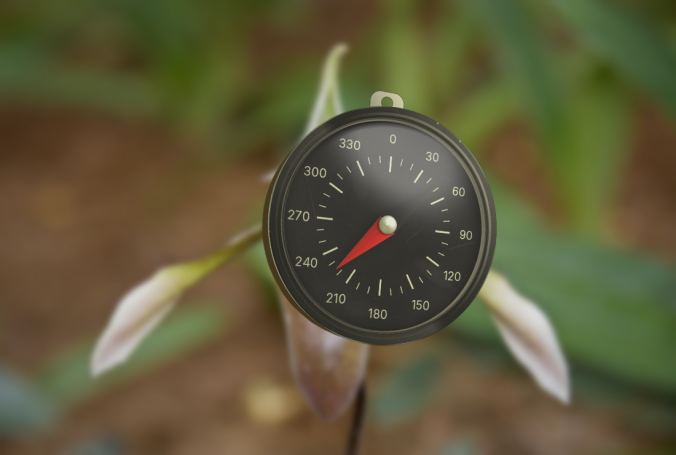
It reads 225,°
